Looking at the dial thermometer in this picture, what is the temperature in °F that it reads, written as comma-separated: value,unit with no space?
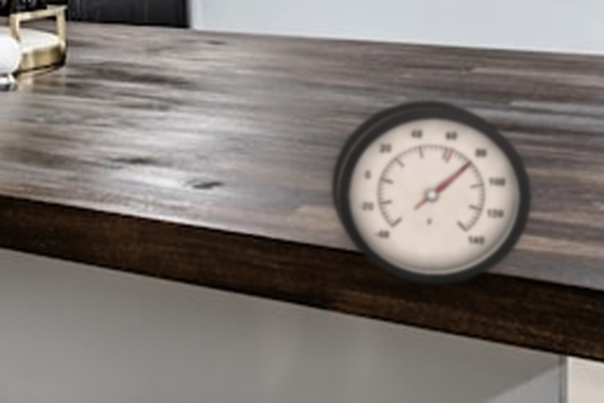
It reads 80,°F
